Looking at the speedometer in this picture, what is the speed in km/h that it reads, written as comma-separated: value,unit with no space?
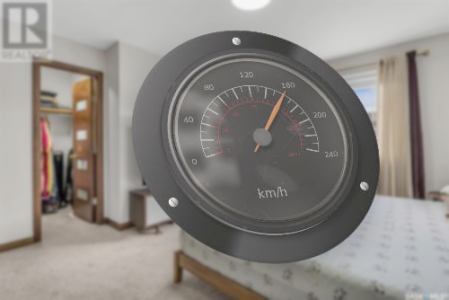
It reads 160,km/h
